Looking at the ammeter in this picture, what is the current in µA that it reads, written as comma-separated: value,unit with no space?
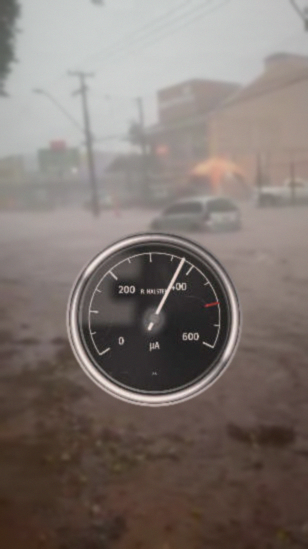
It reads 375,µA
